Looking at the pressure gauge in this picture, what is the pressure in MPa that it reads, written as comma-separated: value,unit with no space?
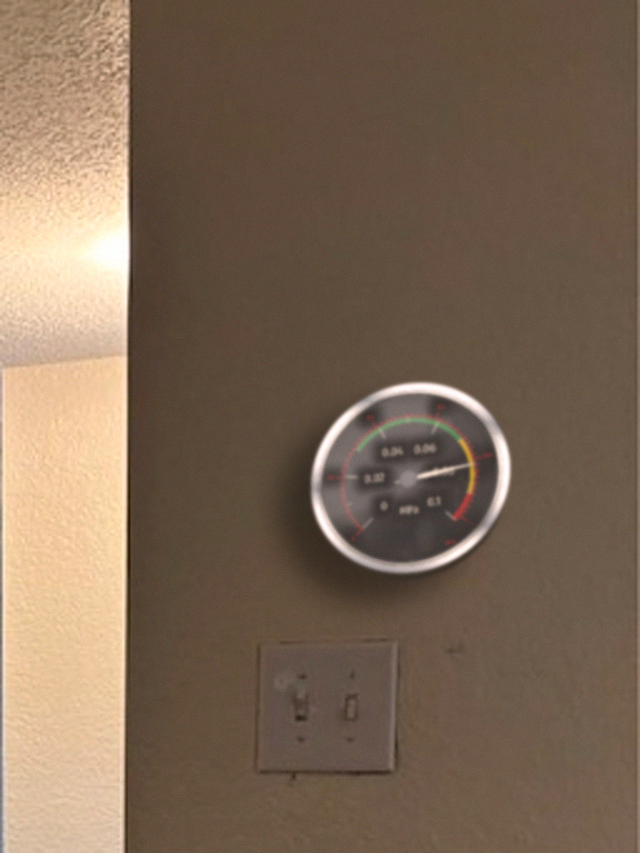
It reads 0.08,MPa
